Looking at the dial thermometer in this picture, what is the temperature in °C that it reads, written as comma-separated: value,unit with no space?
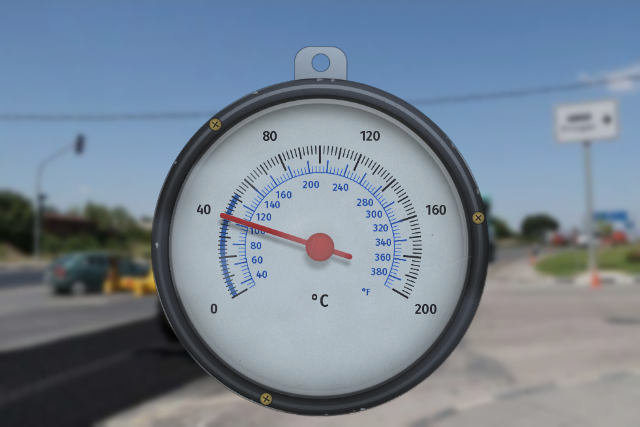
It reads 40,°C
